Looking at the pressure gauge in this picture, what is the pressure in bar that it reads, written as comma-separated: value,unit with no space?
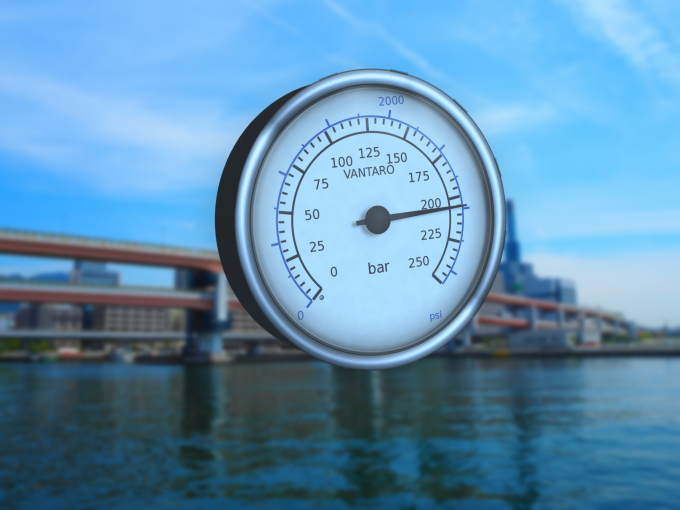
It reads 205,bar
